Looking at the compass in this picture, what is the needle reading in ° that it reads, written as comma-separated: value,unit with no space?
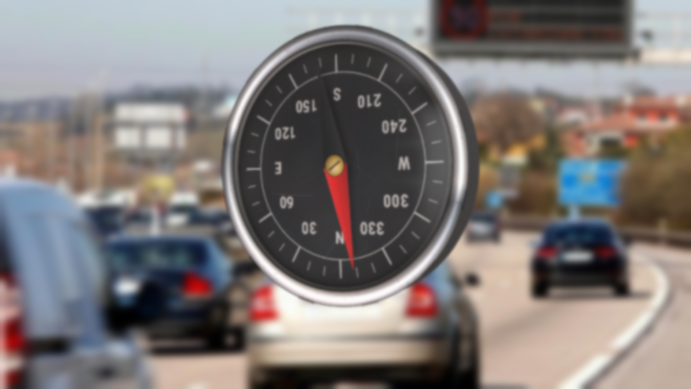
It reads 350,°
